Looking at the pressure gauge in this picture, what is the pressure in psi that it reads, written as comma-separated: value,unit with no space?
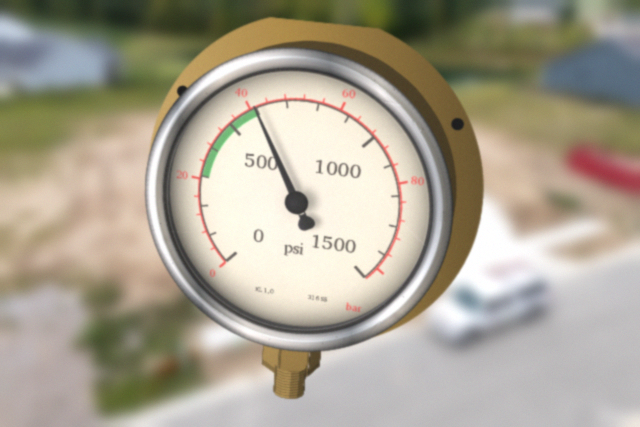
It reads 600,psi
